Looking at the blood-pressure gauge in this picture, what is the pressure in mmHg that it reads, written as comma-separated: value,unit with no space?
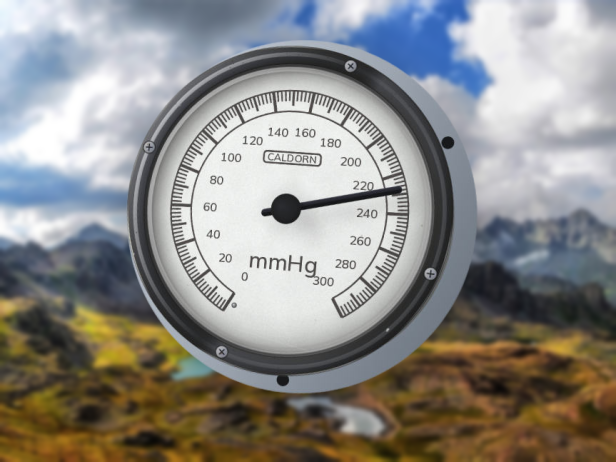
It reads 228,mmHg
